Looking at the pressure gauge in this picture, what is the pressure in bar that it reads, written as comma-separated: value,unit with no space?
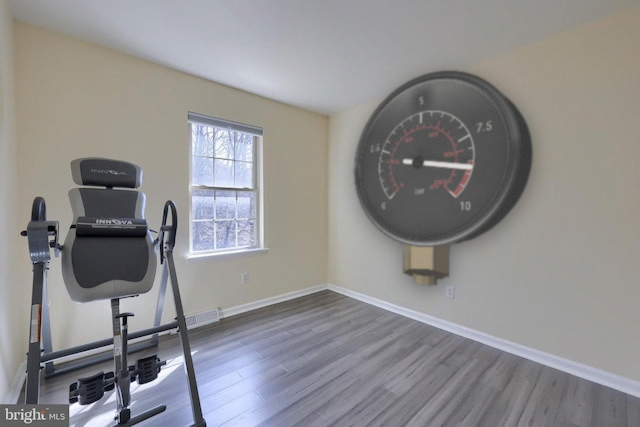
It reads 8.75,bar
